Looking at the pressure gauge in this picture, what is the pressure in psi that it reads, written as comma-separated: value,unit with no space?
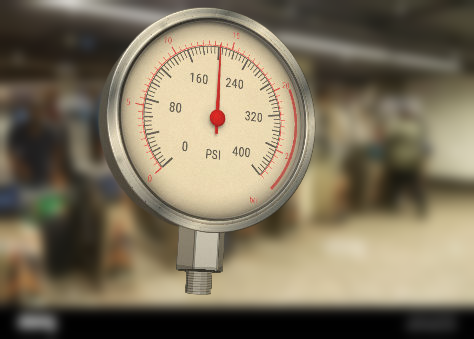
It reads 200,psi
